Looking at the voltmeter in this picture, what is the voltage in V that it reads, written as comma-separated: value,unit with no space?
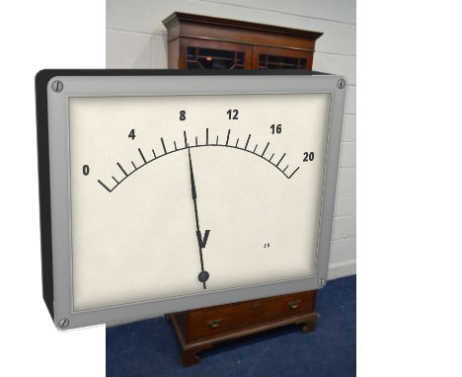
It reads 8,V
